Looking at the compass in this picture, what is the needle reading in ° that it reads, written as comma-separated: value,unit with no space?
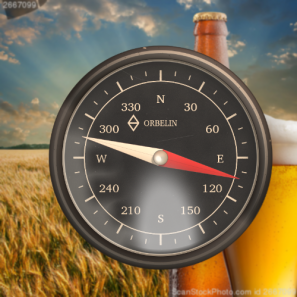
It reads 105,°
